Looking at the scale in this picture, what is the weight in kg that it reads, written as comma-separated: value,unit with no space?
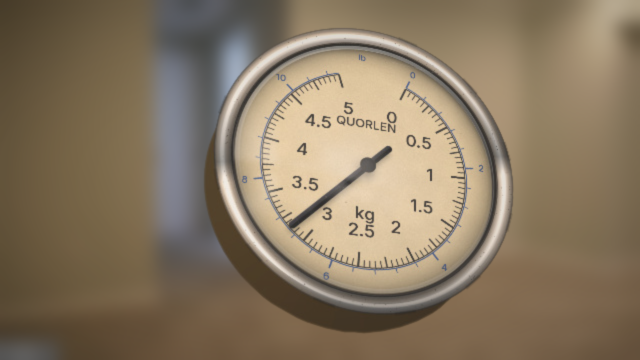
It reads 3.15,kg
